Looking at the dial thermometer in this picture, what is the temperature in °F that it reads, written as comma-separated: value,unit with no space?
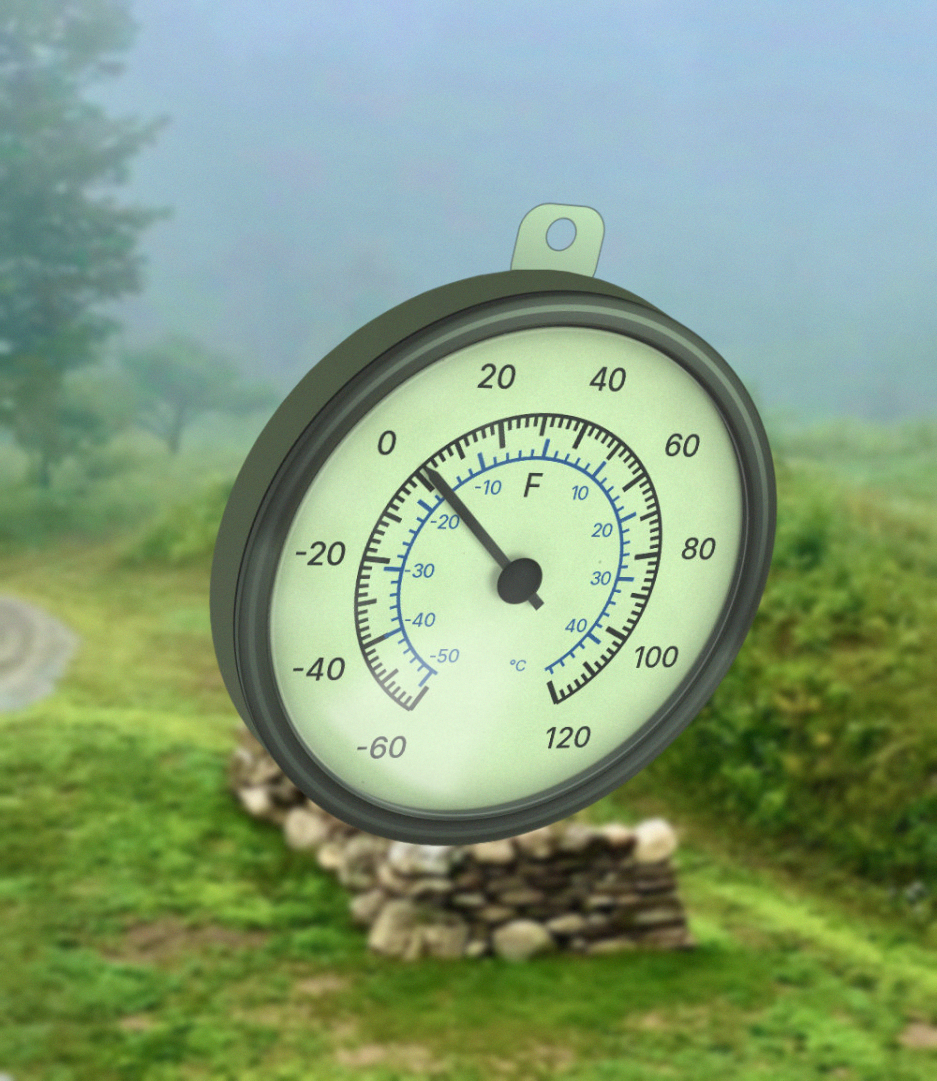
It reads 2,°F
